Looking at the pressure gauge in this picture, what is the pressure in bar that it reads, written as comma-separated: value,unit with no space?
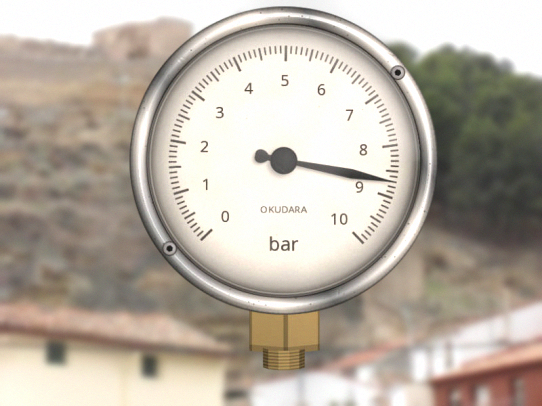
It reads 8.7,bar
